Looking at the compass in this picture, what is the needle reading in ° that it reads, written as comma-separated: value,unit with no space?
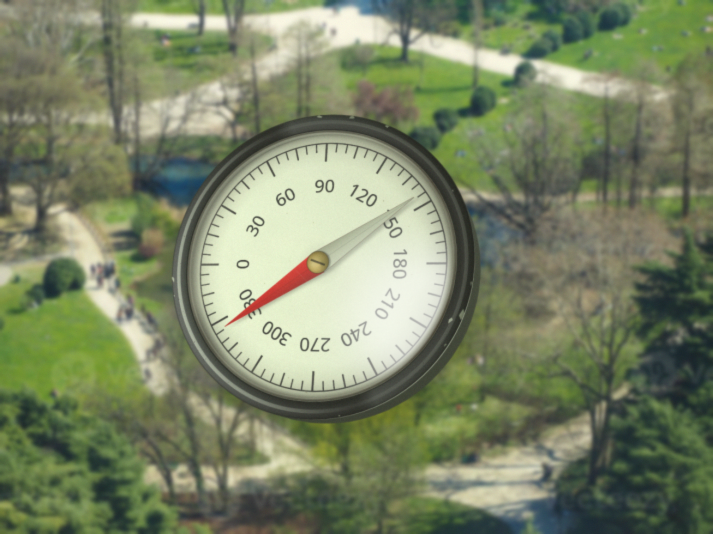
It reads 325,°
